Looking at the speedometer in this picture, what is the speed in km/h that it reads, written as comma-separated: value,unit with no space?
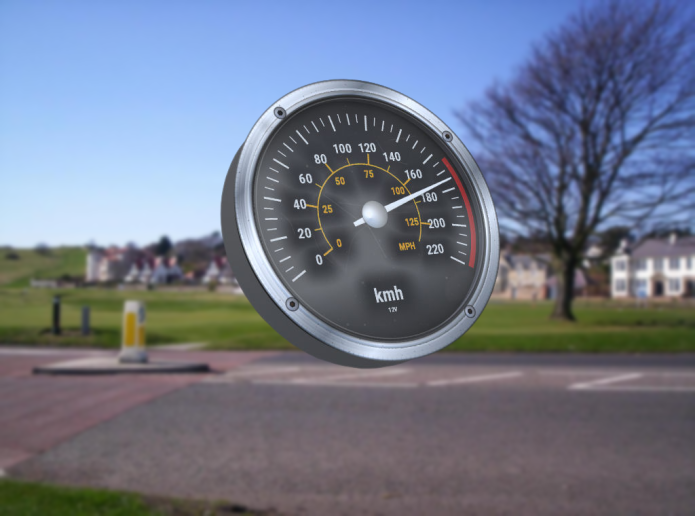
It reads 175,km/h
